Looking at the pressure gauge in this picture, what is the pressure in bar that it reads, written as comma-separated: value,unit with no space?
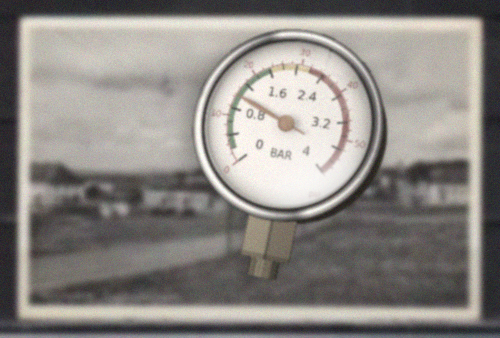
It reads 1,bar
